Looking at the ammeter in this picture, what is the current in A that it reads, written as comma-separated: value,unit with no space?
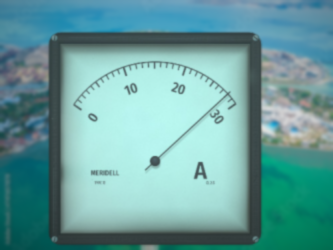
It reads 28,A
